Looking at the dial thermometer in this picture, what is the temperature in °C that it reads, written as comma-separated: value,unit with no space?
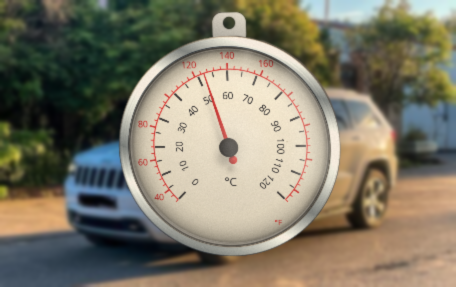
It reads 52.5,°C
